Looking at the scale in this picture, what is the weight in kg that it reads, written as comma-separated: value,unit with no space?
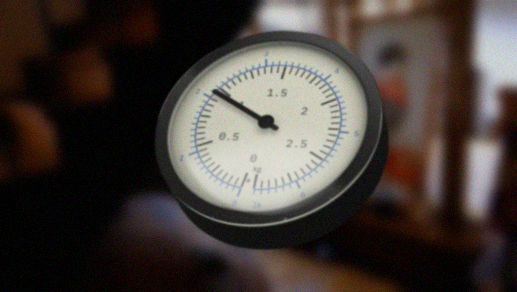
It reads 0.95,kg
